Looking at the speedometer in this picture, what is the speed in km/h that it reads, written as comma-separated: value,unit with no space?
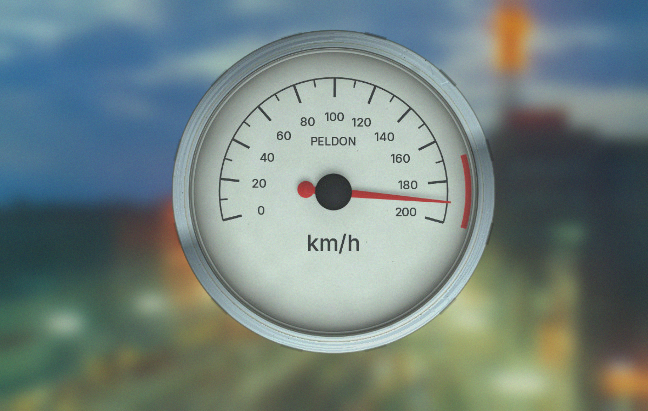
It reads 190,km/h
